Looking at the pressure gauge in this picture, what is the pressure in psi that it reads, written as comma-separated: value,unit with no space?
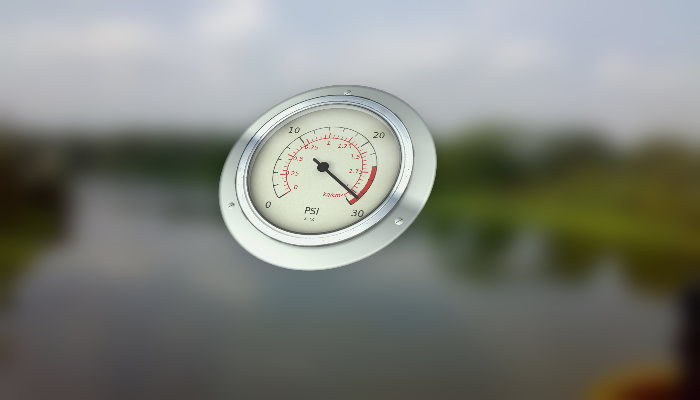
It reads 29,psi
